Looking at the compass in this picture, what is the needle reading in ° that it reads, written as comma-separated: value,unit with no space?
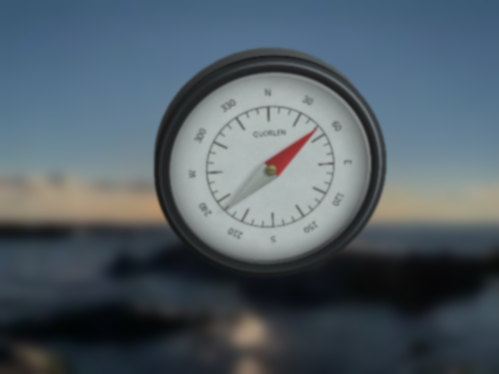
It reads 50,°
